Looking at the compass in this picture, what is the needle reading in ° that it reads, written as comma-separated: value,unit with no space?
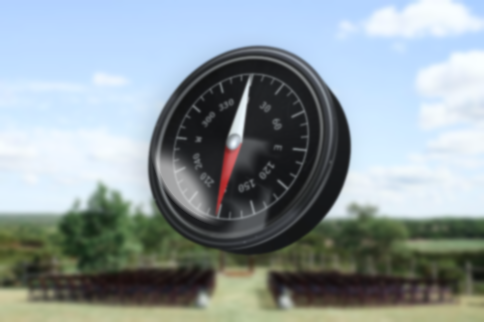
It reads 180,°
